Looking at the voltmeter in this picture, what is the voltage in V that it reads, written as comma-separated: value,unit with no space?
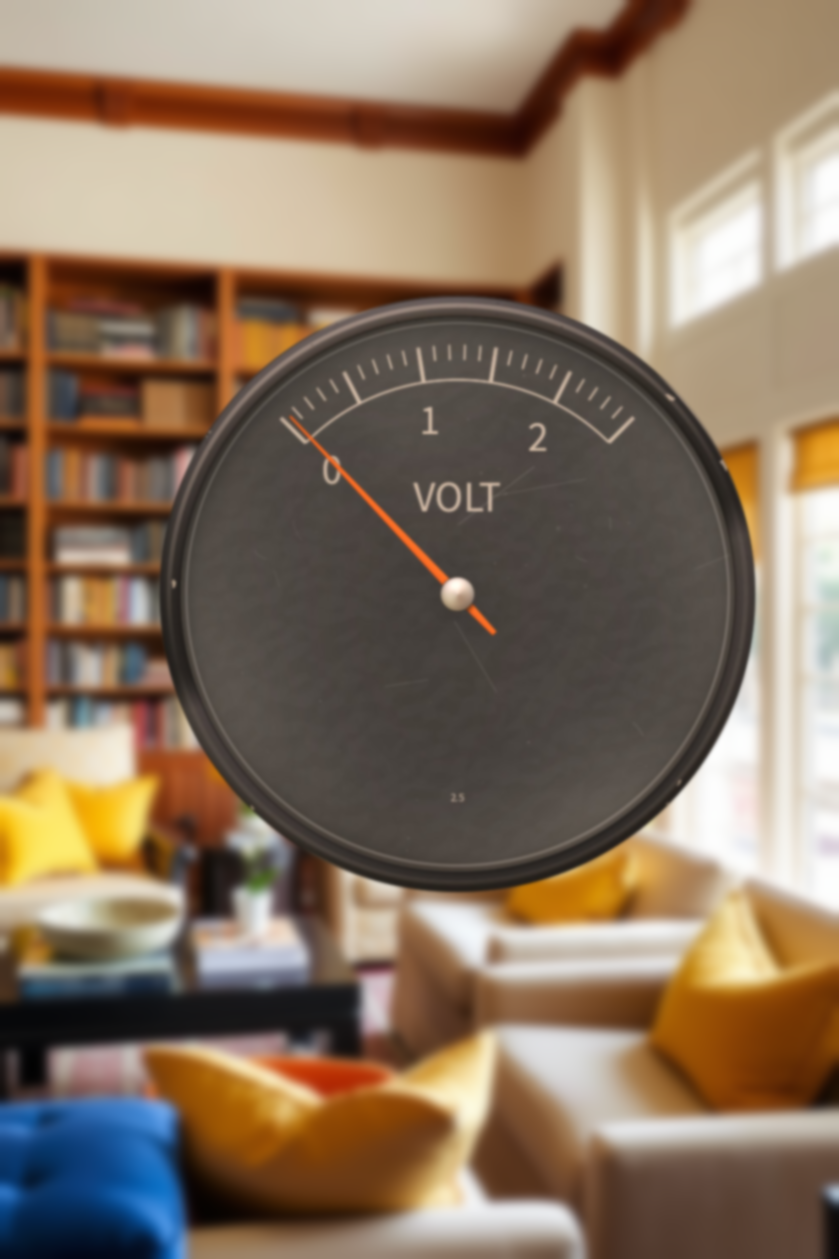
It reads 0.05,V
